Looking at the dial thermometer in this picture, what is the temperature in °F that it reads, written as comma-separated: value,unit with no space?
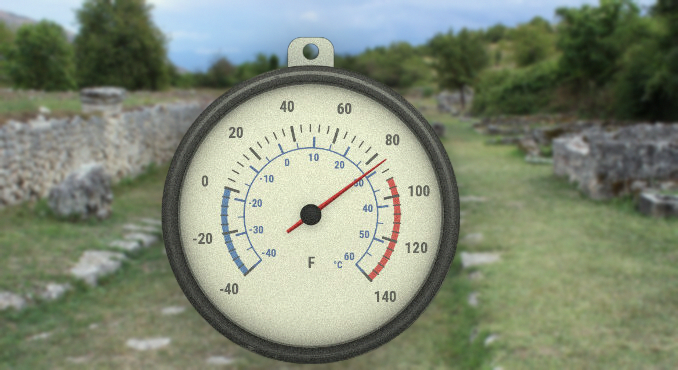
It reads 84,°F
